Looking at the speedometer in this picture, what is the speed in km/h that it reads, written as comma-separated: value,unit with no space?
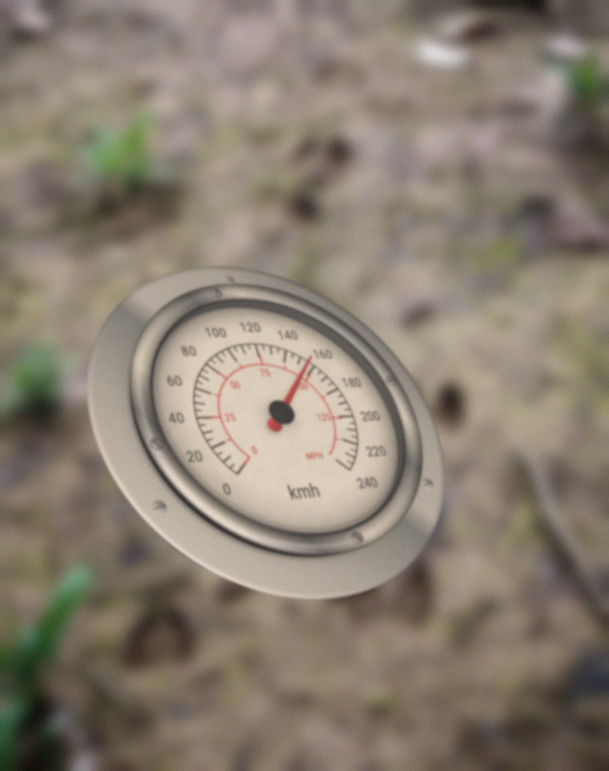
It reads 155,km/h
